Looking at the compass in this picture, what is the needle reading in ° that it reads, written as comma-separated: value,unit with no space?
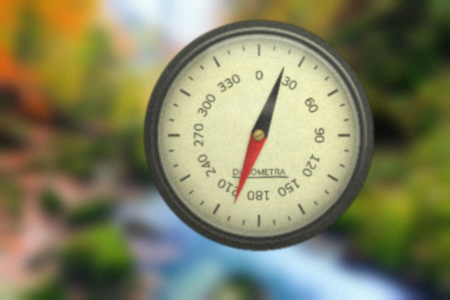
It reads 200,°
